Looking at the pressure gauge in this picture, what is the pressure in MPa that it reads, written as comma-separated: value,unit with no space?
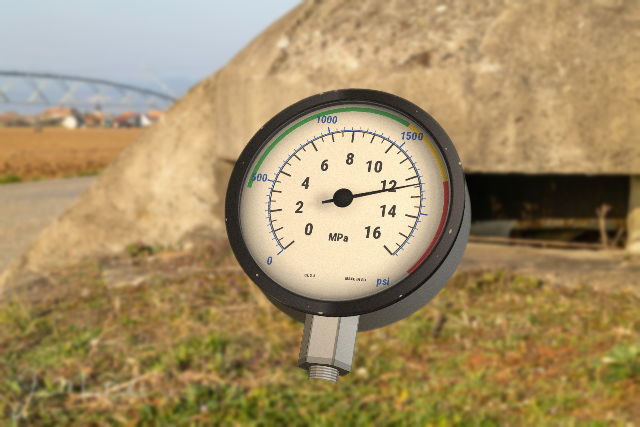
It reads 12.5,MPa
